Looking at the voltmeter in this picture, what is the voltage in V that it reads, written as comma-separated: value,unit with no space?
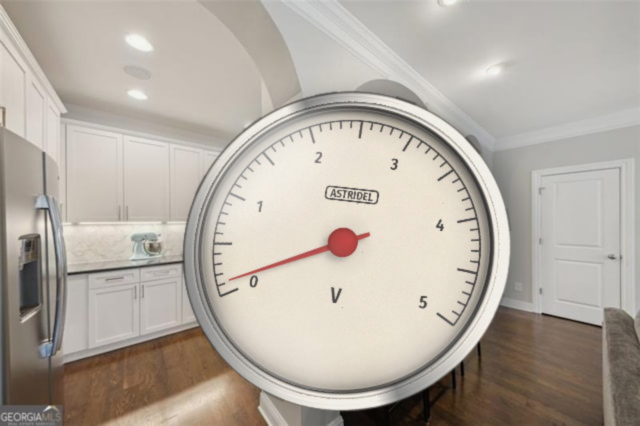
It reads 0.1,V
